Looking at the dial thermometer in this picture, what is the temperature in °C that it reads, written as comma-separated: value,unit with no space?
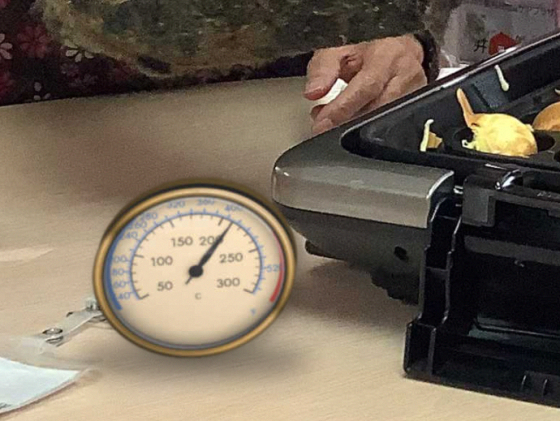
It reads 210,°C
